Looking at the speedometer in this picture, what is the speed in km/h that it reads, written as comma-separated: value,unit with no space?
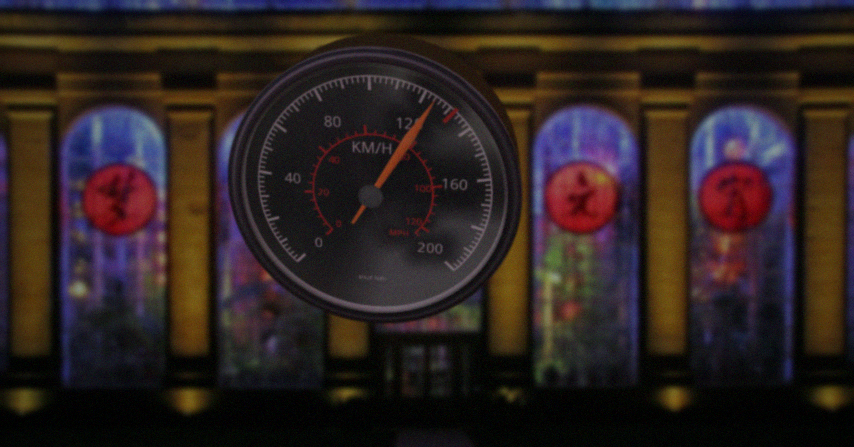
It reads 124,km/h
